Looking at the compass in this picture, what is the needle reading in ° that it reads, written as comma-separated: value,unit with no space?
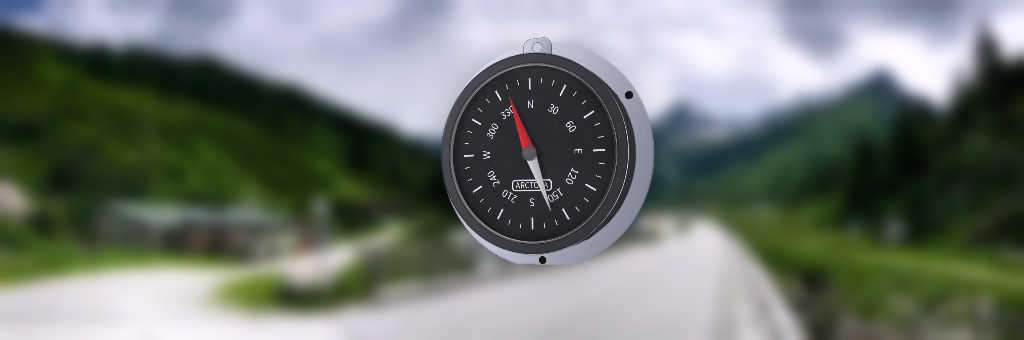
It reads 340,°
